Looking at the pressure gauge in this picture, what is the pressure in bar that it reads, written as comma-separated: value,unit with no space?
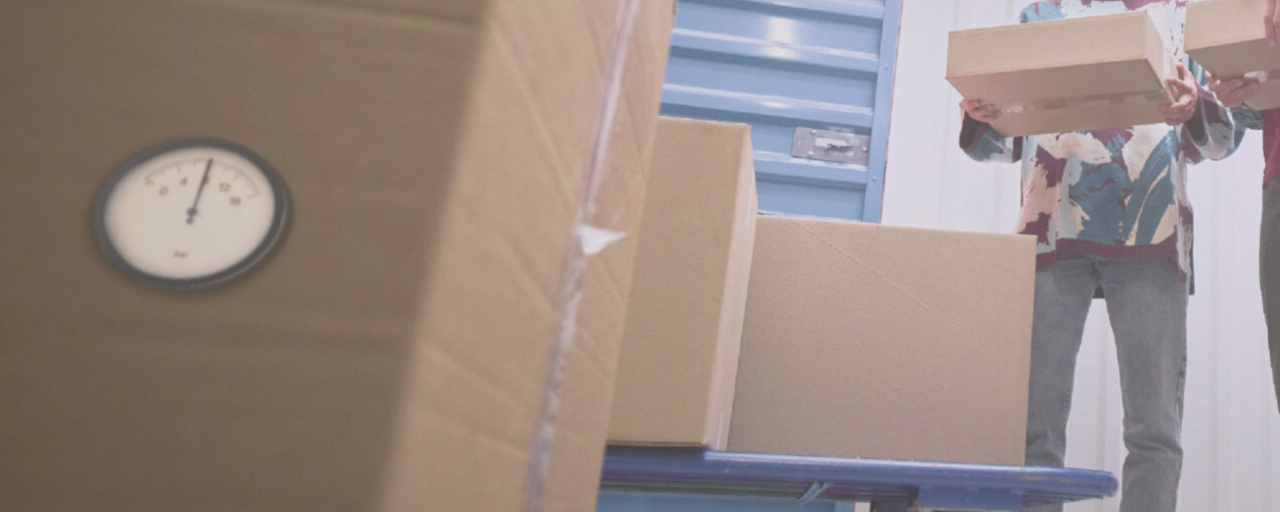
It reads 8,bar
